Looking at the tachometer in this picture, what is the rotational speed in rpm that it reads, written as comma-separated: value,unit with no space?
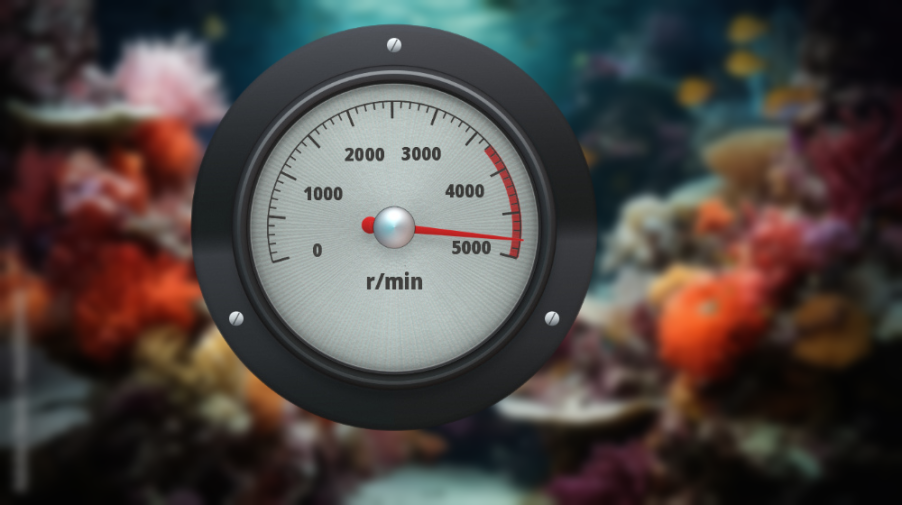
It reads 4800,rpm
